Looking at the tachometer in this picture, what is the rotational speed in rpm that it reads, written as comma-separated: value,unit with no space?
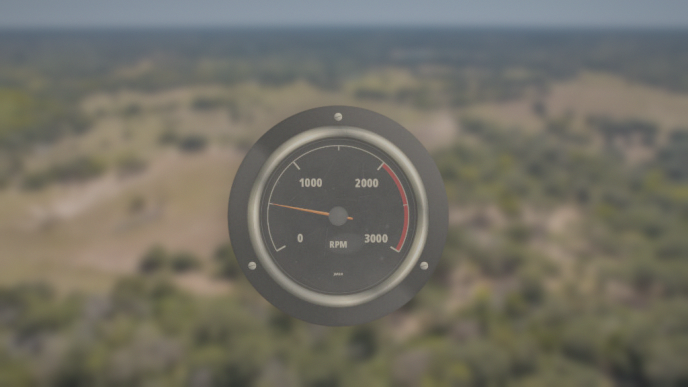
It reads 500,rpm
